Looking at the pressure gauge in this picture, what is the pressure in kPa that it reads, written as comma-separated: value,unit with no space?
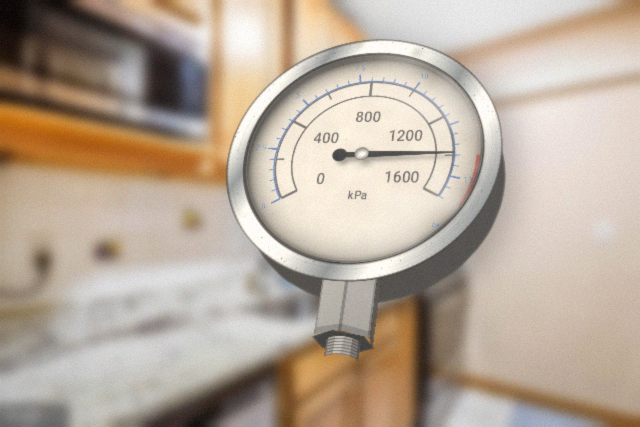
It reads 1400,kPa
